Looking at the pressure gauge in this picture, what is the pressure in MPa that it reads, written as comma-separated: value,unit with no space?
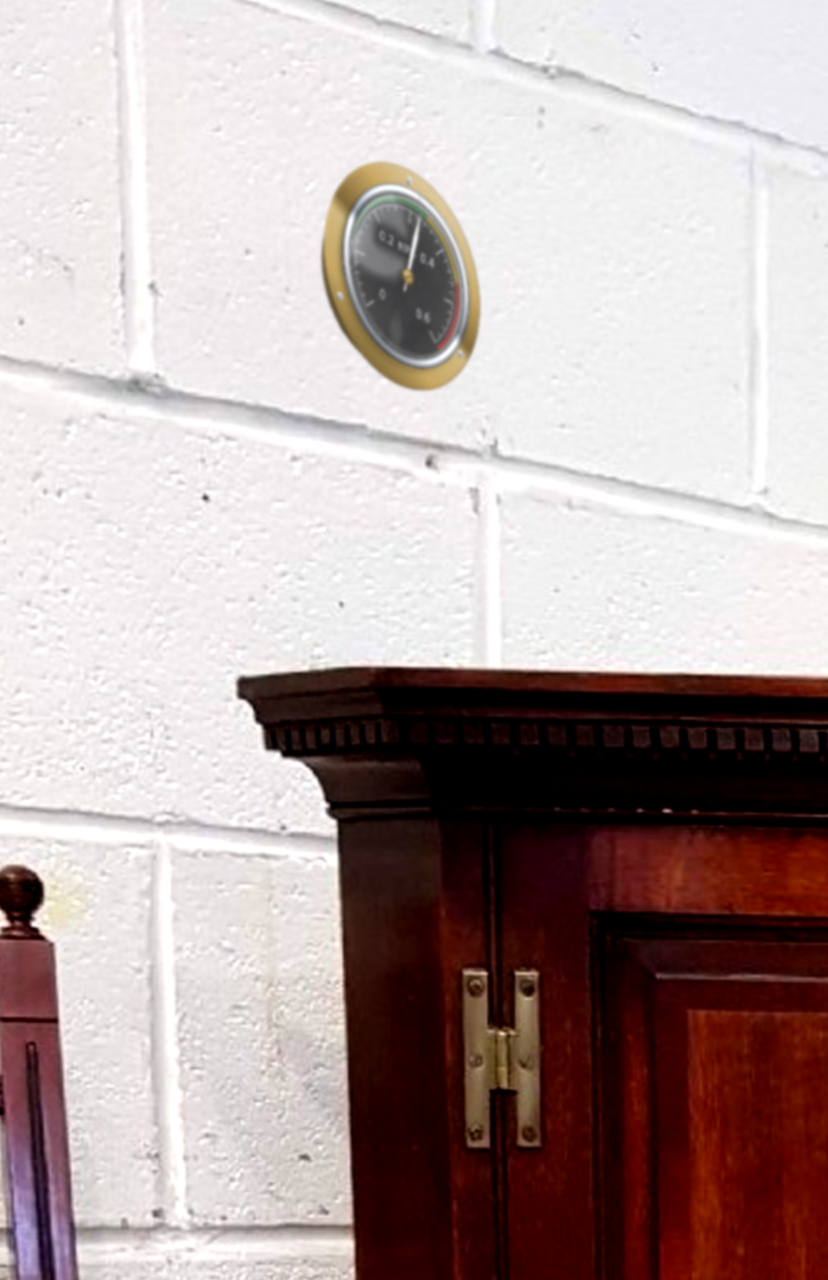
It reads 0.32,MPa
